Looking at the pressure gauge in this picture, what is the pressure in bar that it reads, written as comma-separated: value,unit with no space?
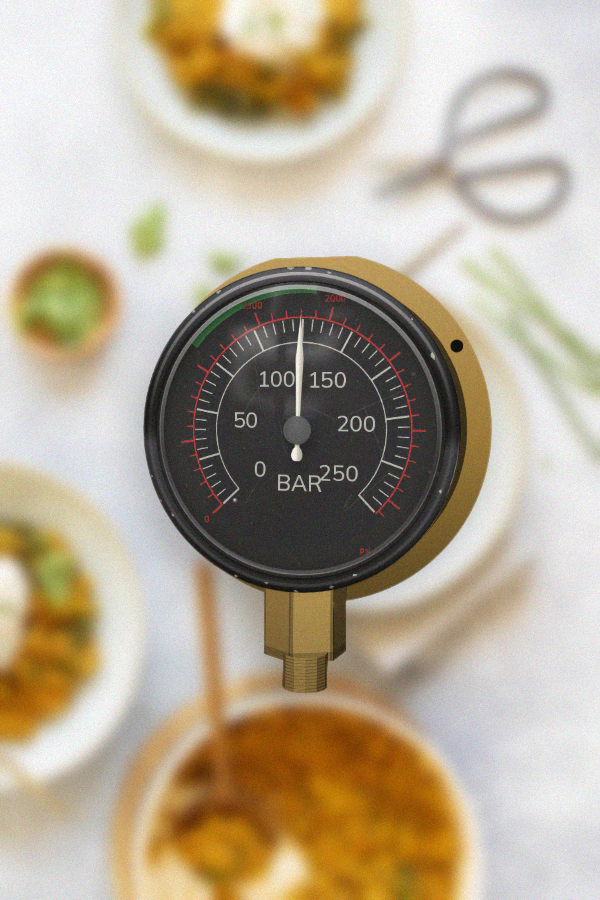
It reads 125,bar
